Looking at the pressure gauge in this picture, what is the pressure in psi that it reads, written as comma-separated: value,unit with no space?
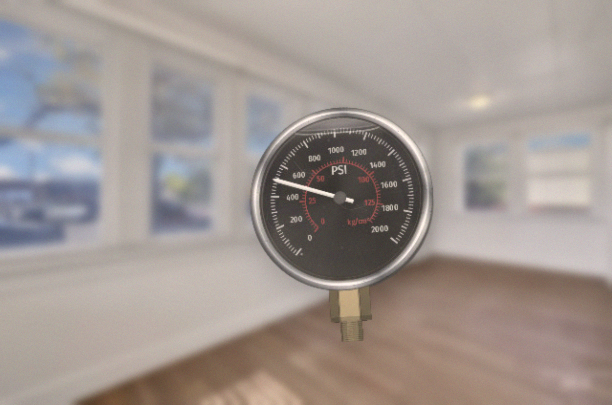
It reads 500,psi
